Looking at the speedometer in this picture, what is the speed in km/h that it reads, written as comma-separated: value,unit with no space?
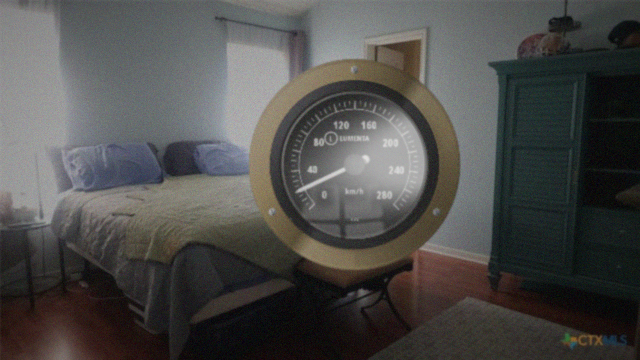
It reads 20,km/h
